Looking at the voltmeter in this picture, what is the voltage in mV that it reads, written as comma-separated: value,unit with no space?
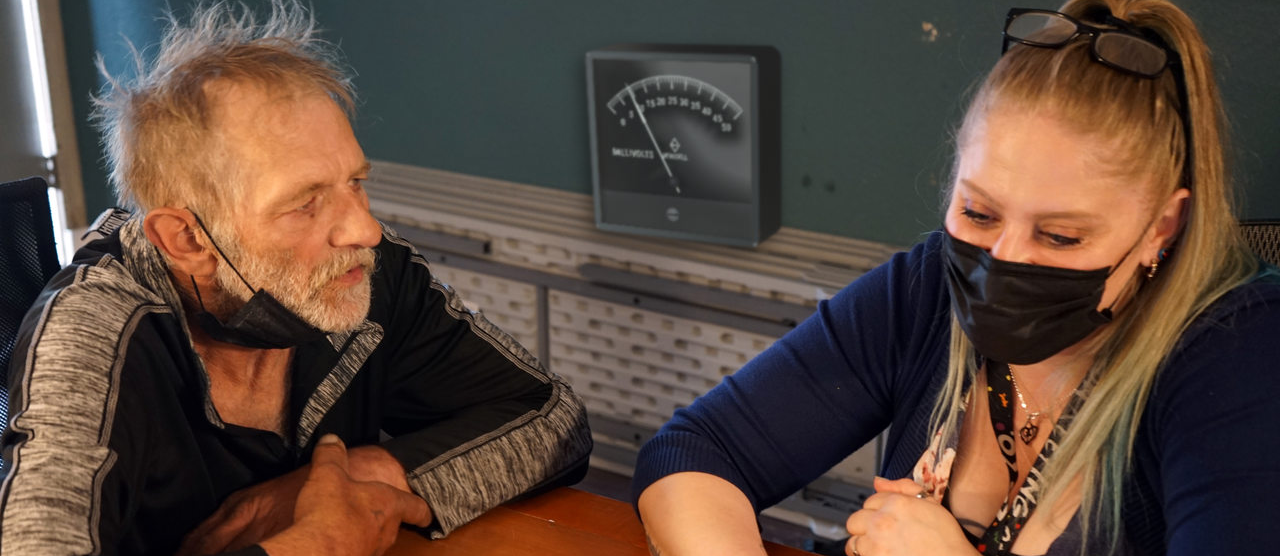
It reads 10,mV
